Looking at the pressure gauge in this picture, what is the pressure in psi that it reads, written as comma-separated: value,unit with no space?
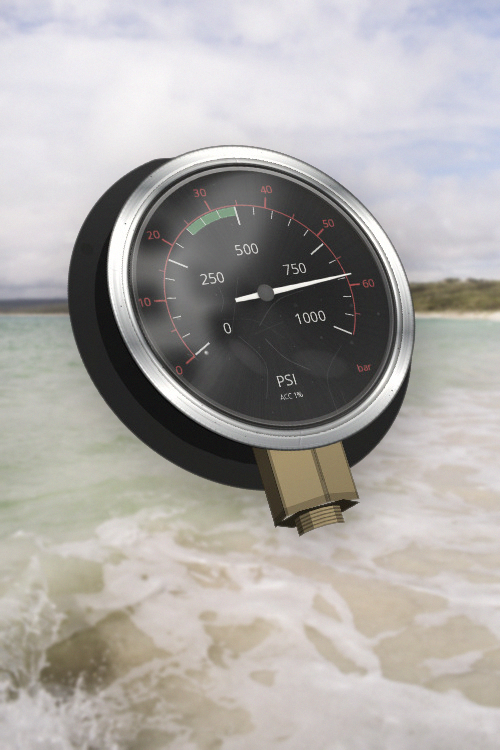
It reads 850,psi
